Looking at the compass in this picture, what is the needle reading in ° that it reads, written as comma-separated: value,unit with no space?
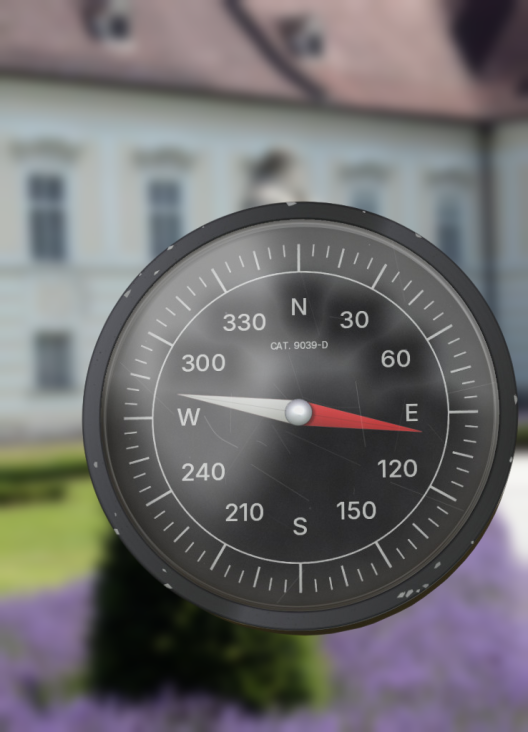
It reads 100,°
